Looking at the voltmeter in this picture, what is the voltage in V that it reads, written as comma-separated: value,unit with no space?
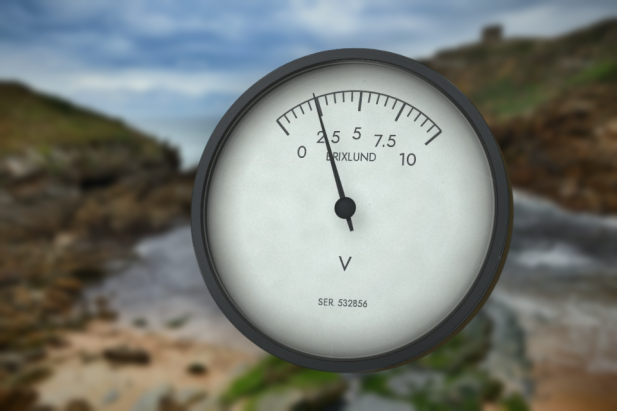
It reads 2.5,V
